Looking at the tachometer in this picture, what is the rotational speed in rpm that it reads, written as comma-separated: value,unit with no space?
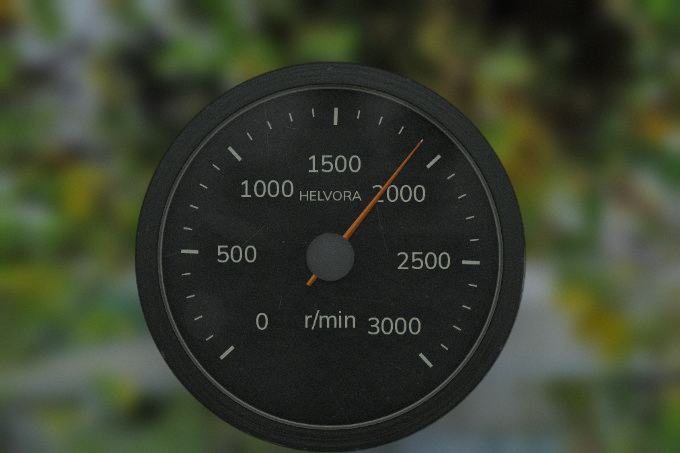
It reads 1900,rpm
